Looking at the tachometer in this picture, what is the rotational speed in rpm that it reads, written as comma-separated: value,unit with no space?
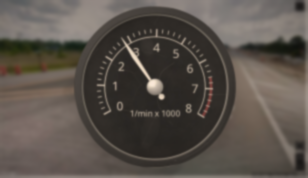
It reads 2800,rpm
